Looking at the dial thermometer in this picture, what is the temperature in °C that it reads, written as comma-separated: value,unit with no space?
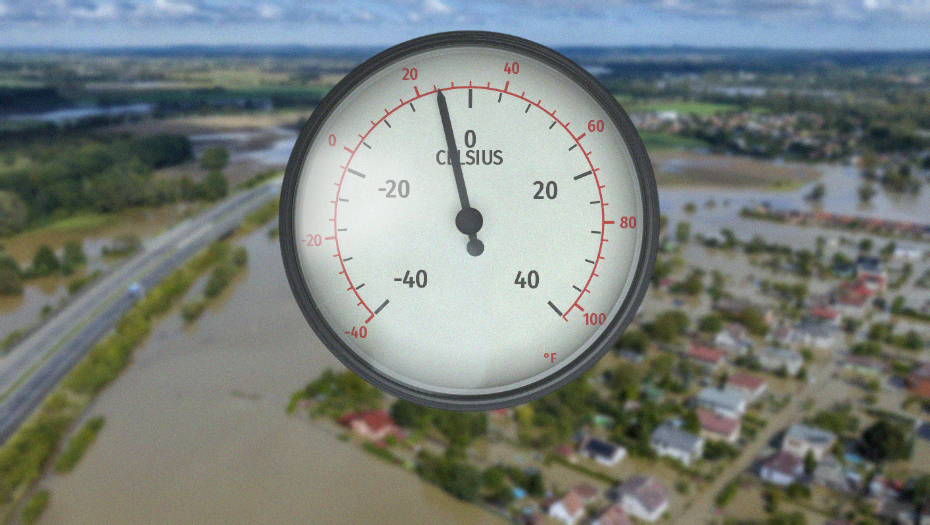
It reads -4,°C
